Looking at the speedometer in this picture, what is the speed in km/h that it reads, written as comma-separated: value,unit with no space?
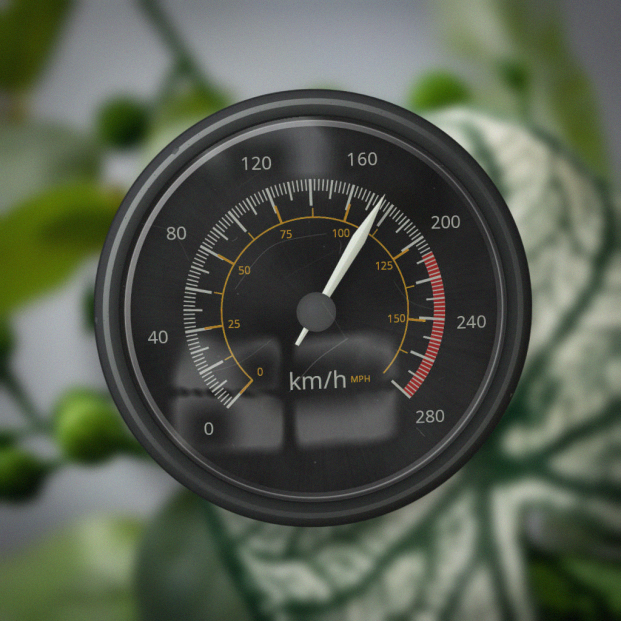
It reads 174,km/h
